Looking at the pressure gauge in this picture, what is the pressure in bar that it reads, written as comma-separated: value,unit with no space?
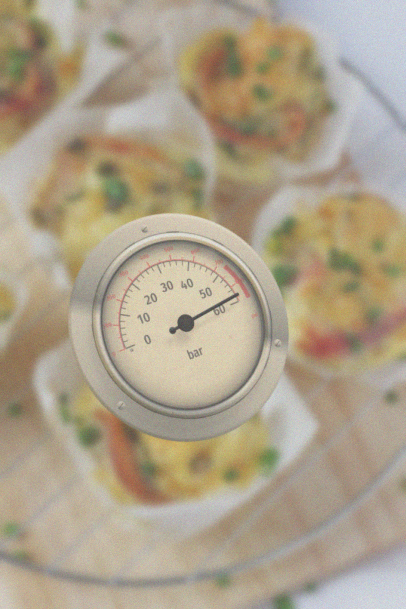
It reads 58,bar
